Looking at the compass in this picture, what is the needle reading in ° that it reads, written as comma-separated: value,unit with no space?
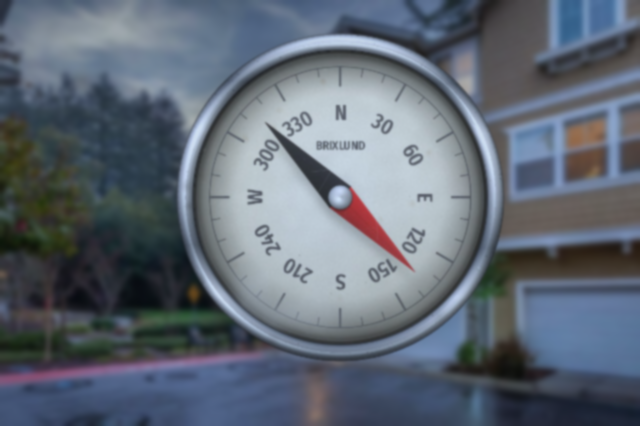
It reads 135,°
